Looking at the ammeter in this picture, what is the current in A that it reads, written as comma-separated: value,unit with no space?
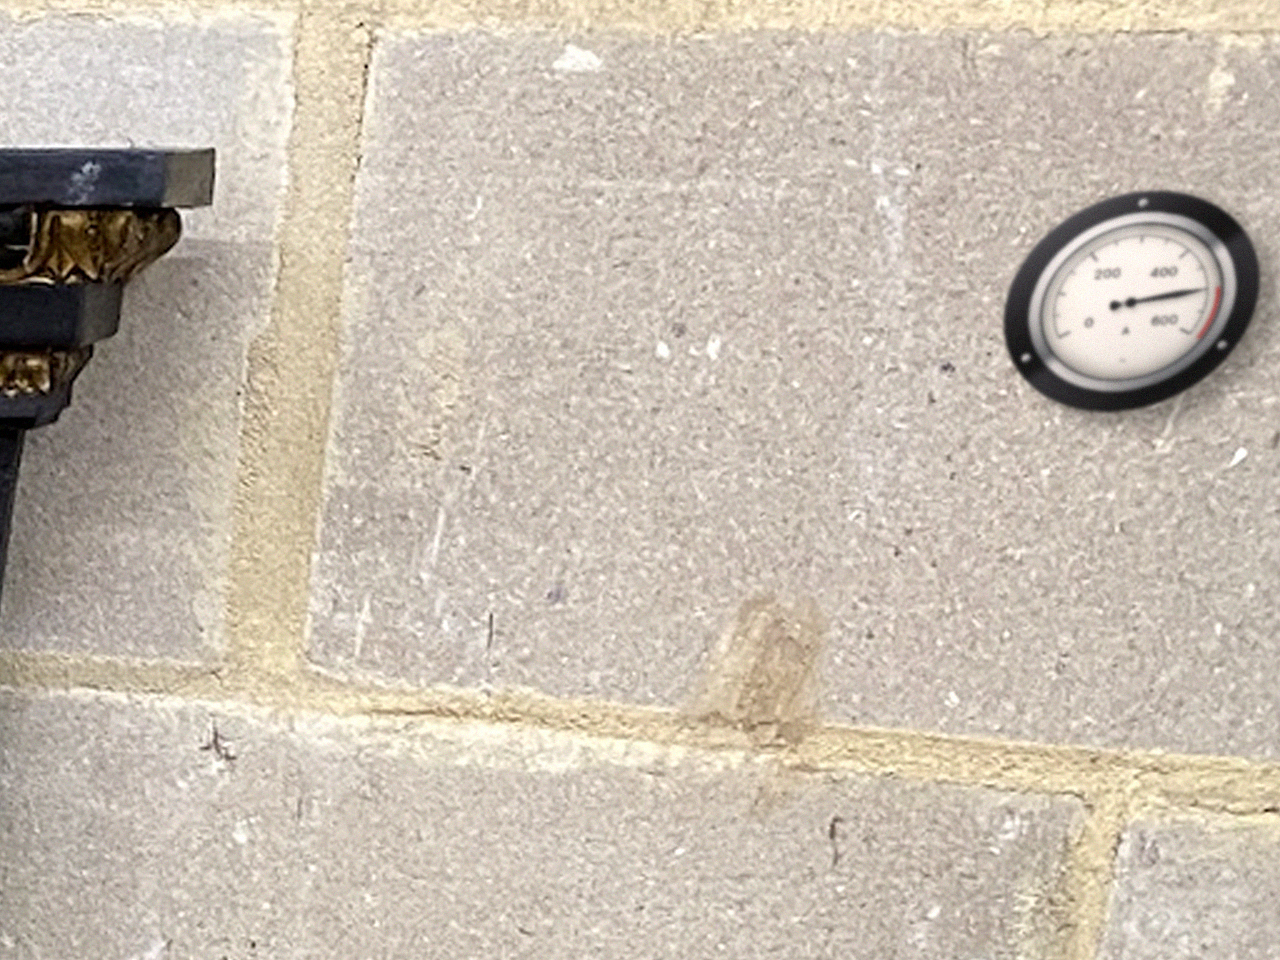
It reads 500,A
